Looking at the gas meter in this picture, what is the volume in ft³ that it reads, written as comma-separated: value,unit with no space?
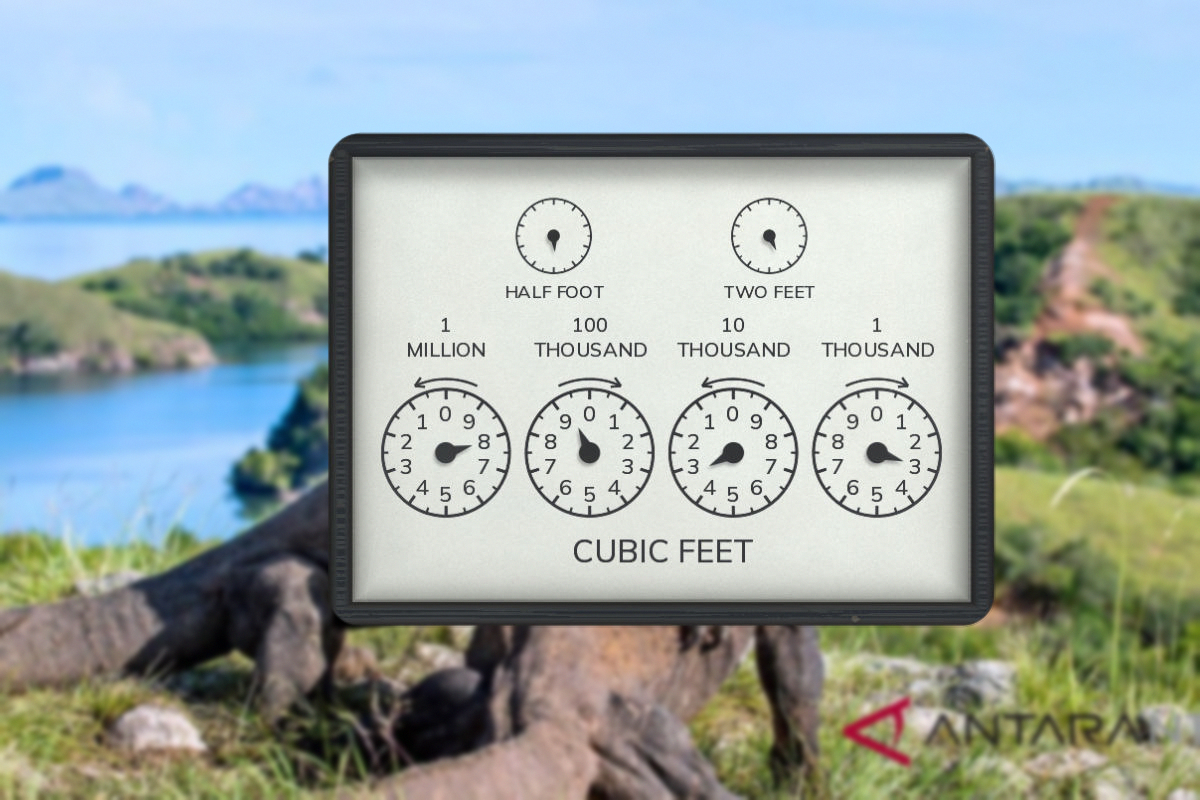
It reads 793300,ft³
